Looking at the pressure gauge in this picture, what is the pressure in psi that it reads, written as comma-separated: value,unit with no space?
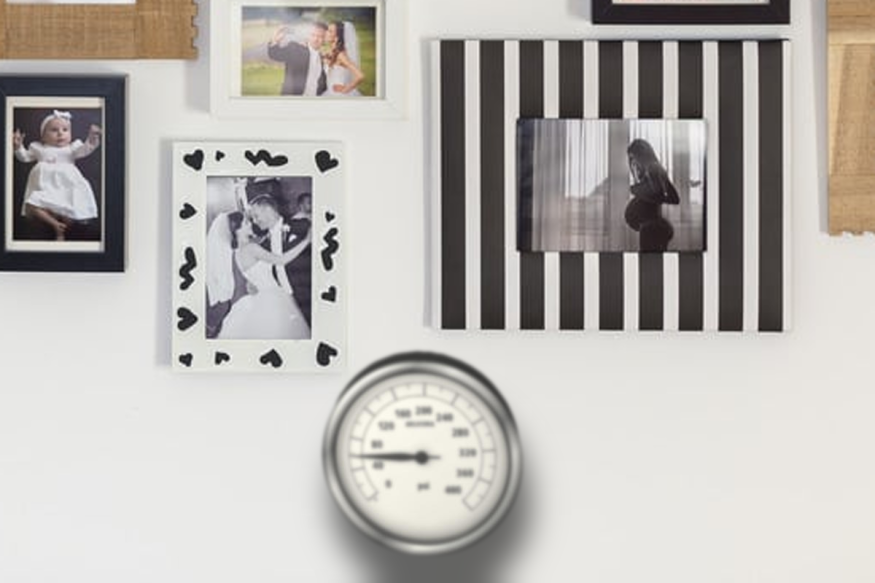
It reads 60,psi
